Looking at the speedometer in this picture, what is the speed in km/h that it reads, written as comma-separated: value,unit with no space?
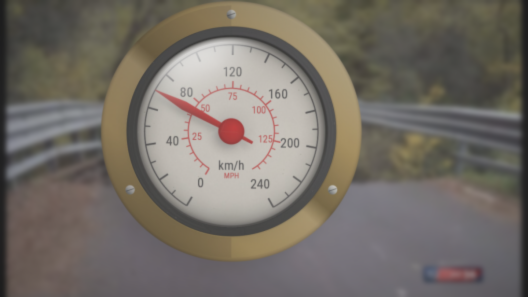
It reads 70,km/h
